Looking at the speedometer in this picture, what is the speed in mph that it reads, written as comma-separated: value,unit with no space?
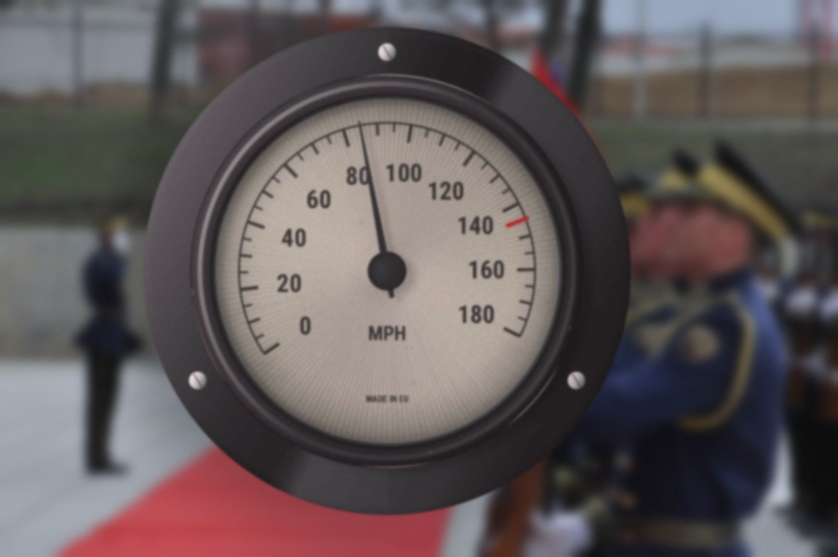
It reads 85,mph
